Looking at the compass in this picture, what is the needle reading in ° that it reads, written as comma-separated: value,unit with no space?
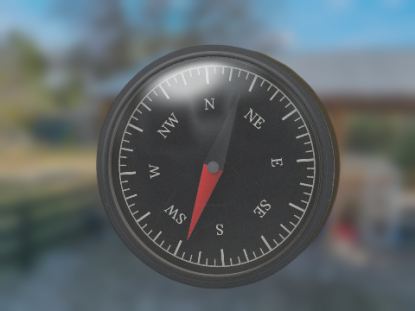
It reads 205,°
